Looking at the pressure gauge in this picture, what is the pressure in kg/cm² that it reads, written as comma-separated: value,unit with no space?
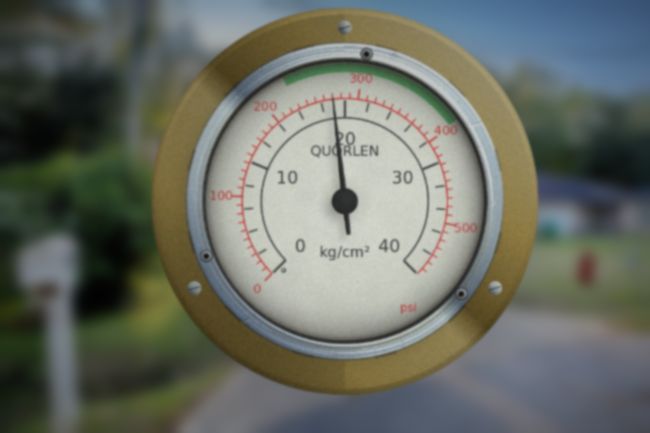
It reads 19,kg/cm²
